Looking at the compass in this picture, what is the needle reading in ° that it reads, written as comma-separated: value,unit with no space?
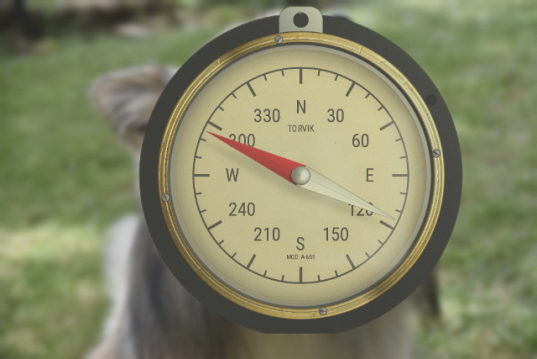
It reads 295,°
